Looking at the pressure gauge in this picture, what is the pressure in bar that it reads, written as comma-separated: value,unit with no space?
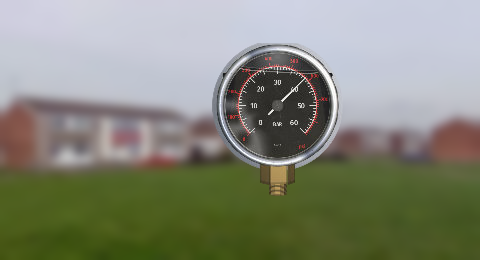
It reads 40,bar
